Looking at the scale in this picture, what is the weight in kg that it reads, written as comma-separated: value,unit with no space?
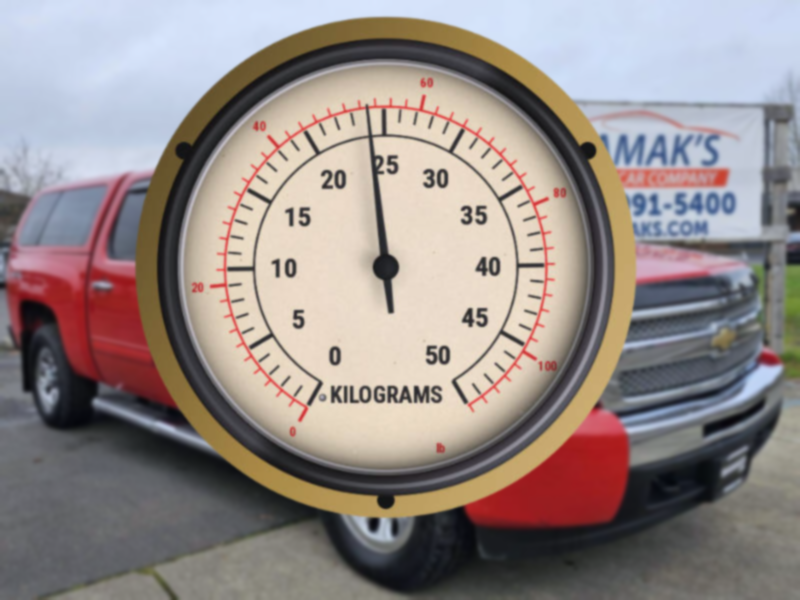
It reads 24,kg
